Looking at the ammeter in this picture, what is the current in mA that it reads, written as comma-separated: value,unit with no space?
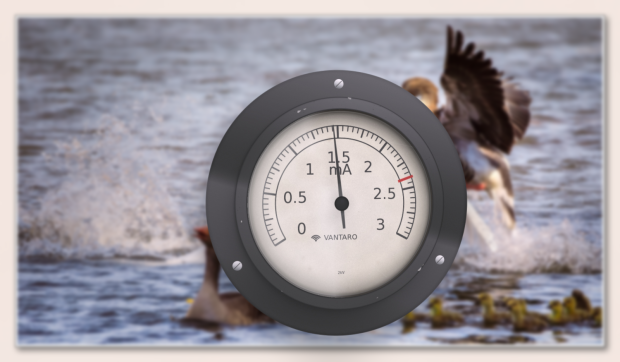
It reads 1.45,mA
